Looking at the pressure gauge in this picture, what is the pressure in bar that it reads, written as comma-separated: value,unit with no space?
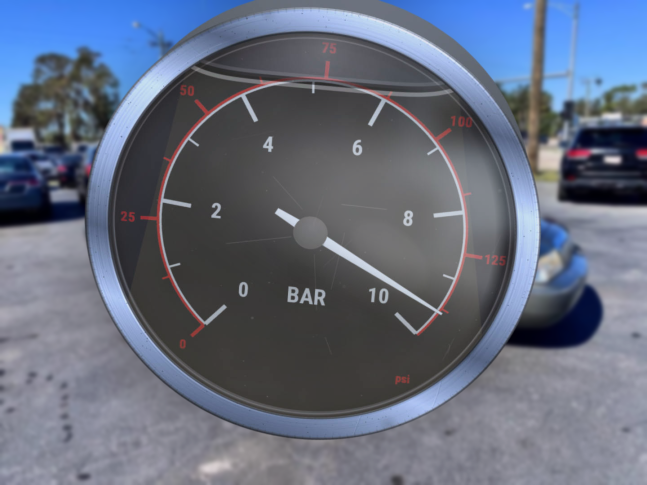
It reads 9.5,bar
